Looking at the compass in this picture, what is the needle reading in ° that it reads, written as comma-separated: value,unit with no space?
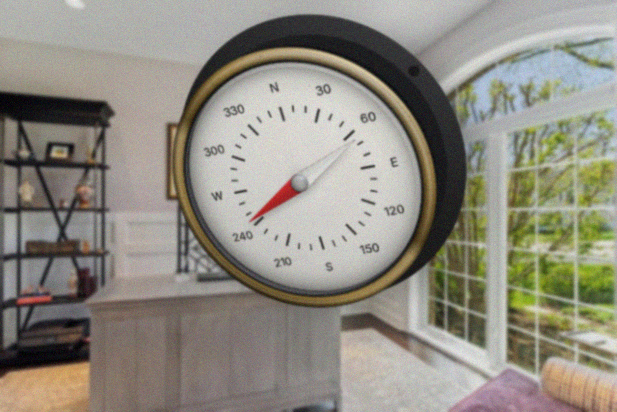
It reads 245,°
